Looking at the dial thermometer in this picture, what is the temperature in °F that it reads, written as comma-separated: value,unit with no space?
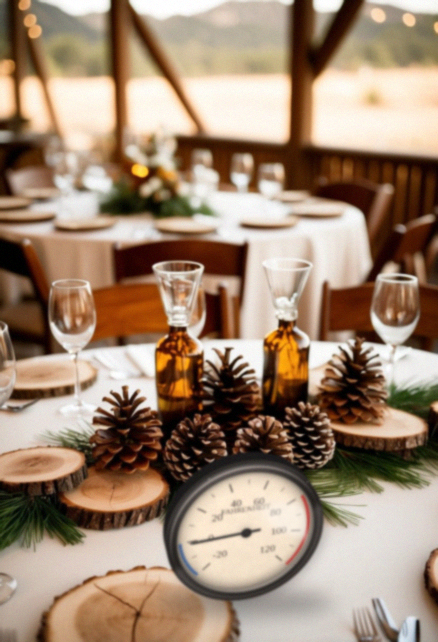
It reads 0,°F
